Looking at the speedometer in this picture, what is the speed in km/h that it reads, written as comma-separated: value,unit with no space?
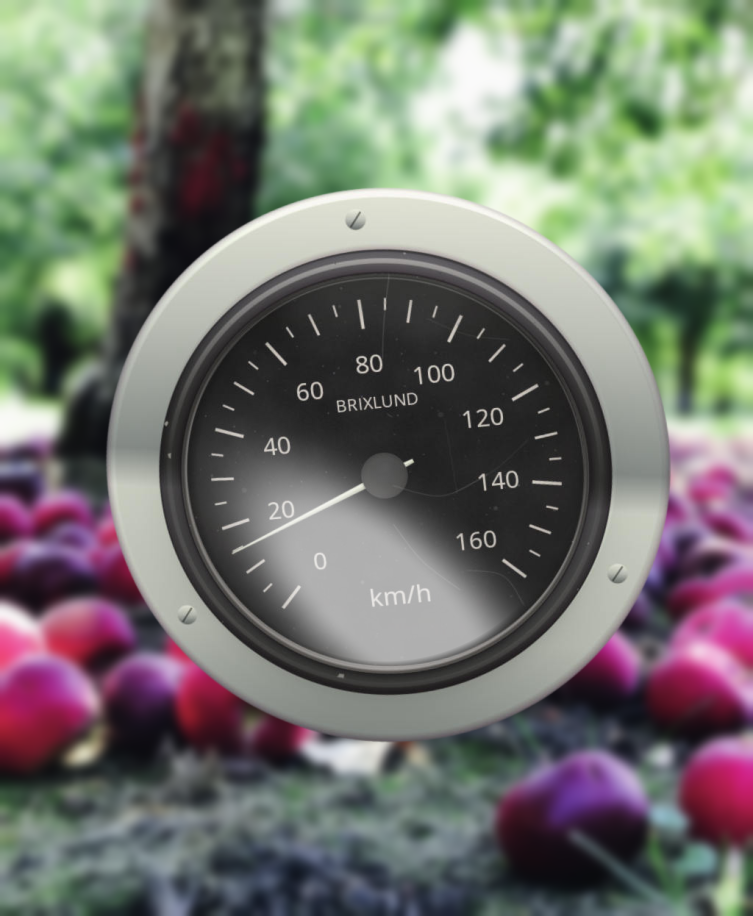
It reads 15,km/h
